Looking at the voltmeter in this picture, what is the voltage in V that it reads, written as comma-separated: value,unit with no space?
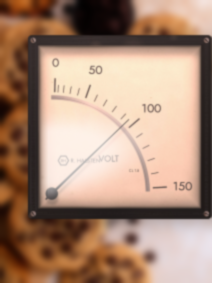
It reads 95,V
